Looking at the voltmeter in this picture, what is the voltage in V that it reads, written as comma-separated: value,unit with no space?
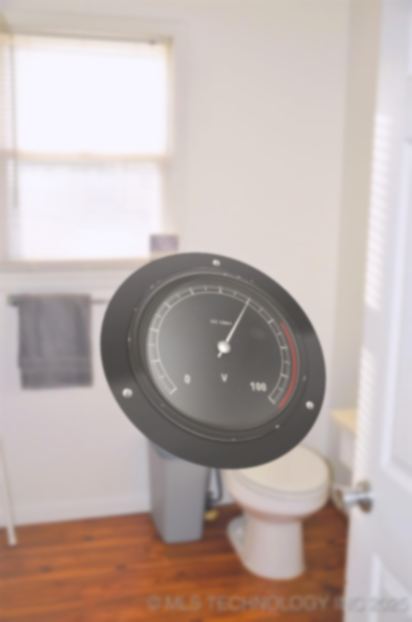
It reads 60,V
